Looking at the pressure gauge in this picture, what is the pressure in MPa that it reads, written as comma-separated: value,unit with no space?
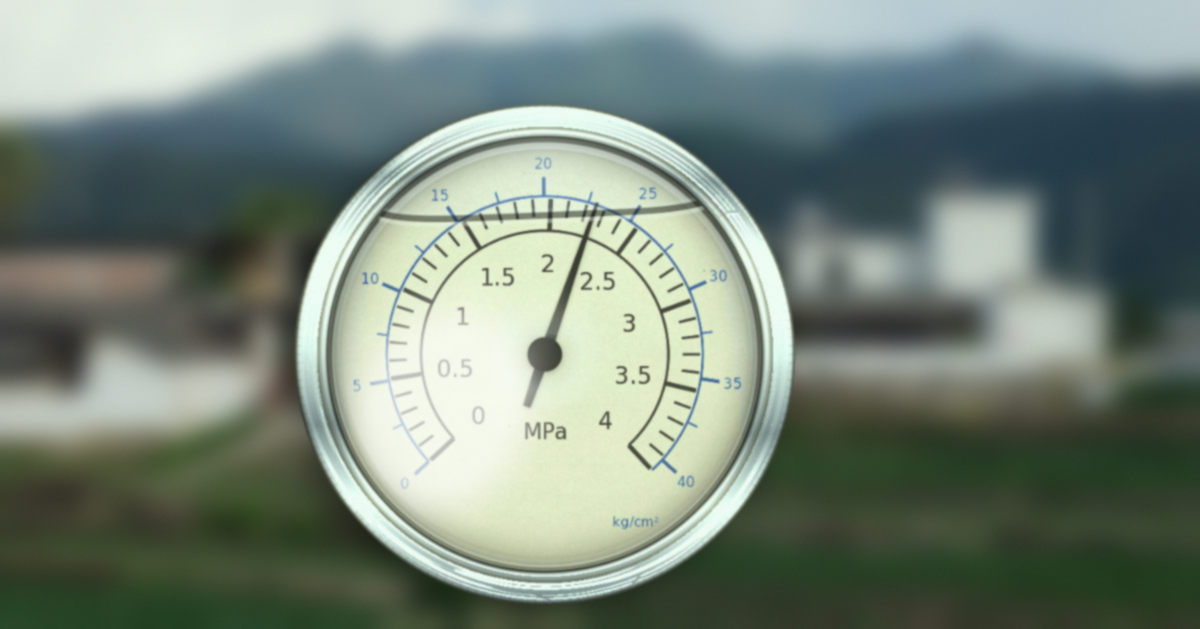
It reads 2.25,MPa
